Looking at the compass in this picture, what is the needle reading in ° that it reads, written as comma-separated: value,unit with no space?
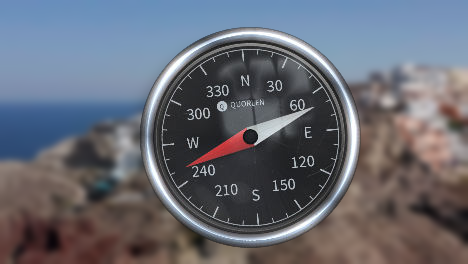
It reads 250,°
